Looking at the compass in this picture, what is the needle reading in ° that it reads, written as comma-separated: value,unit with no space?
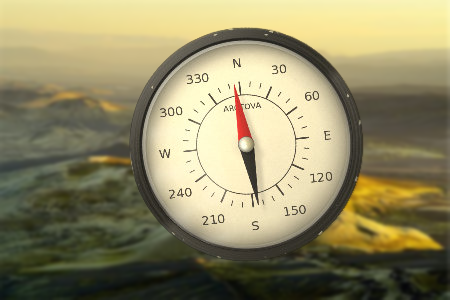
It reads 355,°
